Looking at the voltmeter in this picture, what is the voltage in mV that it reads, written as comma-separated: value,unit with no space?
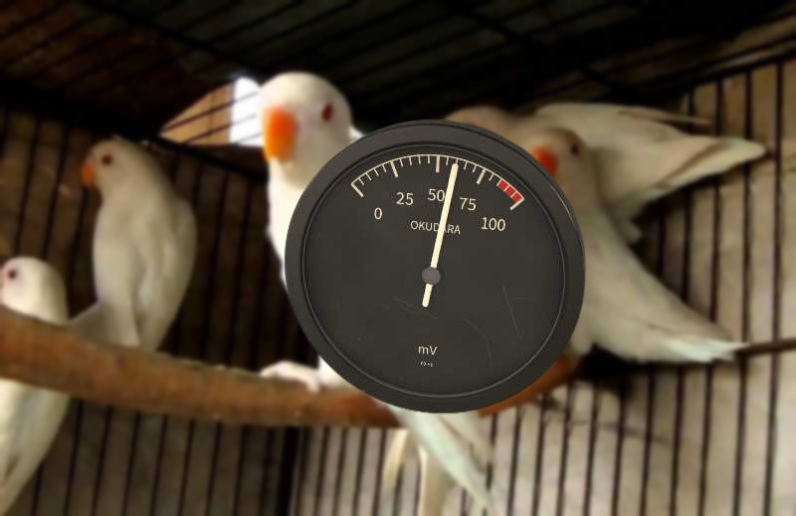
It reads 60,mV
